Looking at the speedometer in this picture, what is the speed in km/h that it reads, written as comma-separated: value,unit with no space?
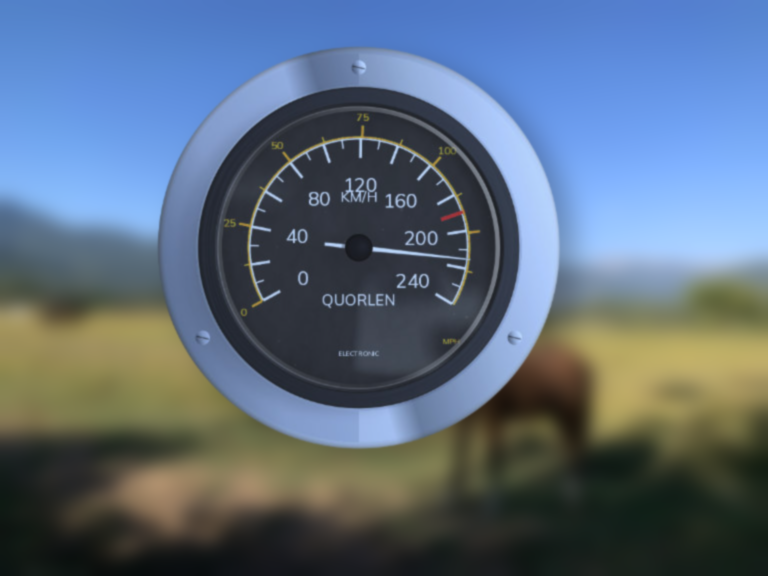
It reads 215,km/h
